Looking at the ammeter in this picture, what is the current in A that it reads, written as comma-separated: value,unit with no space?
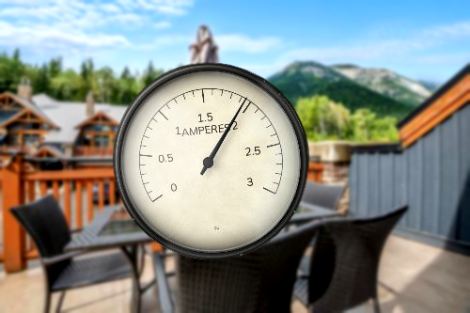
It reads 1.95,A
